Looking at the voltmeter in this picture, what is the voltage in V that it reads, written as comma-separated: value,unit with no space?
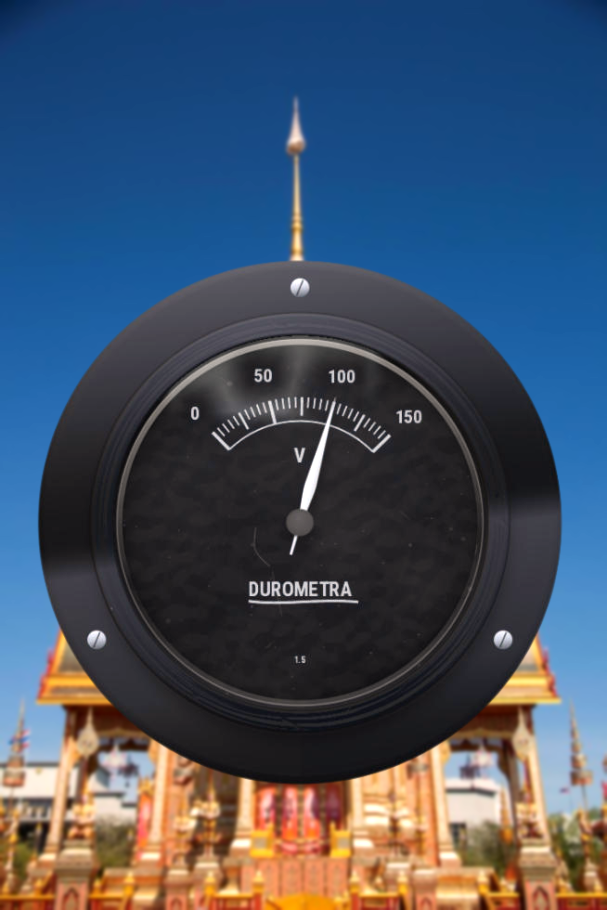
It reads 100,V
